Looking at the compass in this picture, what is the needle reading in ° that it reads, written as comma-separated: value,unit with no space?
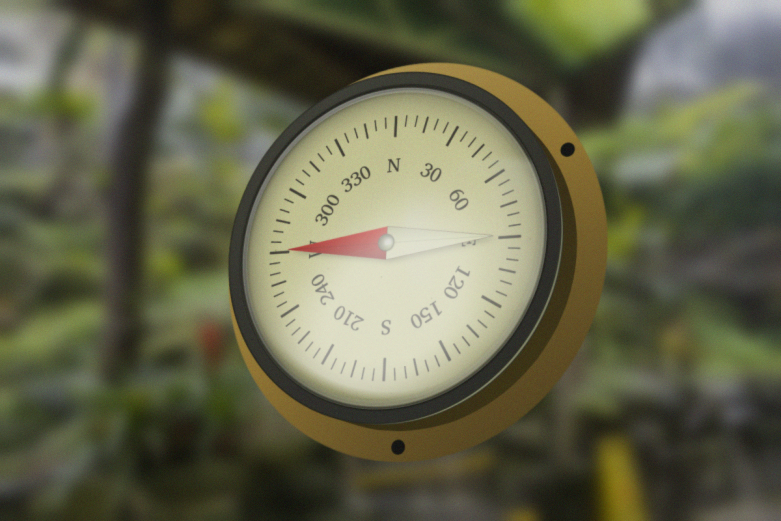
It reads 270,°
